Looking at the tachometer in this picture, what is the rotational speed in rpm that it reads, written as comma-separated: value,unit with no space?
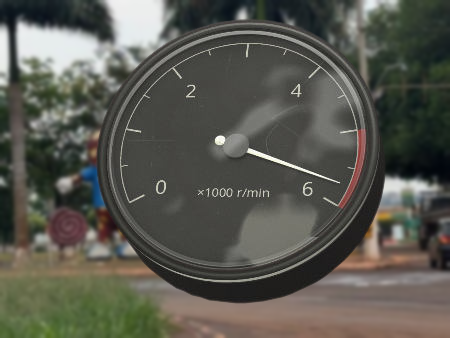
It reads 5750,rpm
